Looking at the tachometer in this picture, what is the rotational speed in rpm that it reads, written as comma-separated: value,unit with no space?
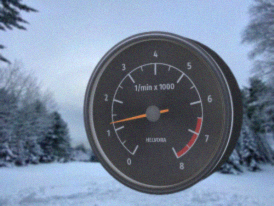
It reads 1250,rpm
